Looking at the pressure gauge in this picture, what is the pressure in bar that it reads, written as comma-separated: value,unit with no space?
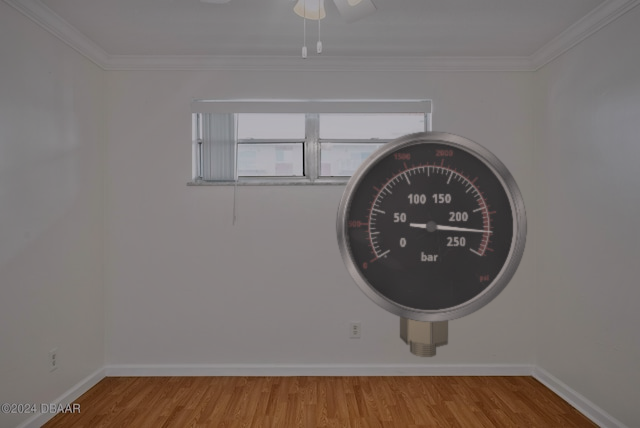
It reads 225,bar
